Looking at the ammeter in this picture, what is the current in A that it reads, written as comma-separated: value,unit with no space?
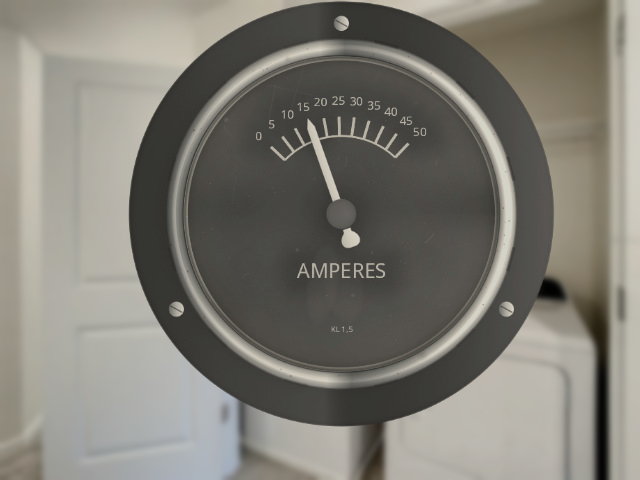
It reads 15,A
